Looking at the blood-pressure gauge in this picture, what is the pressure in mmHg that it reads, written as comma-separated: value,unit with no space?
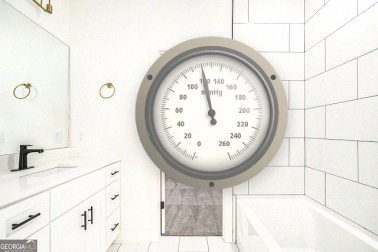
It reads 120,mmHg
